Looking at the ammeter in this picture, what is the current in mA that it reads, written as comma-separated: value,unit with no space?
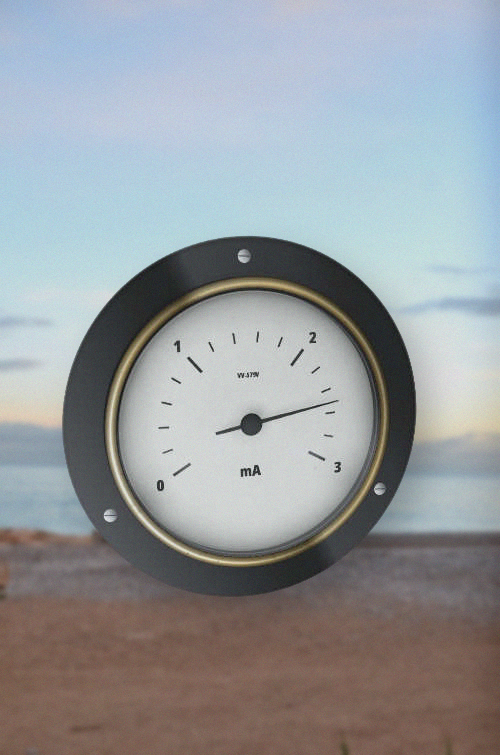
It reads 2.5,mA
